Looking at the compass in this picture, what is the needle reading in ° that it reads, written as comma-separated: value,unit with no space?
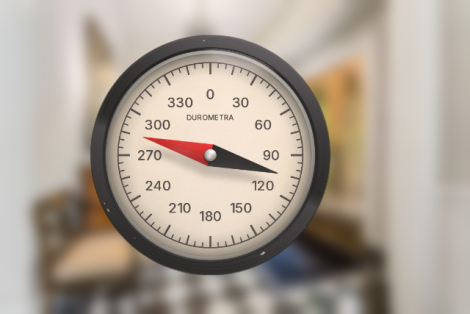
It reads 285,°
